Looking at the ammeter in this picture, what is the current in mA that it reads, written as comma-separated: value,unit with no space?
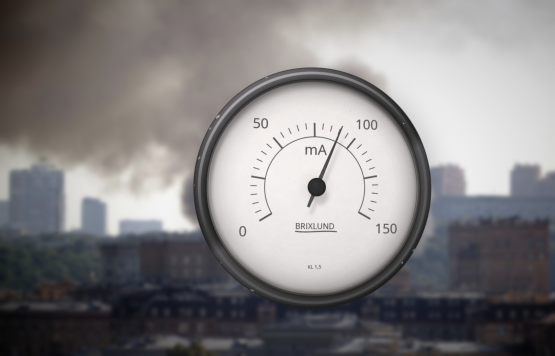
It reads 90,mA
